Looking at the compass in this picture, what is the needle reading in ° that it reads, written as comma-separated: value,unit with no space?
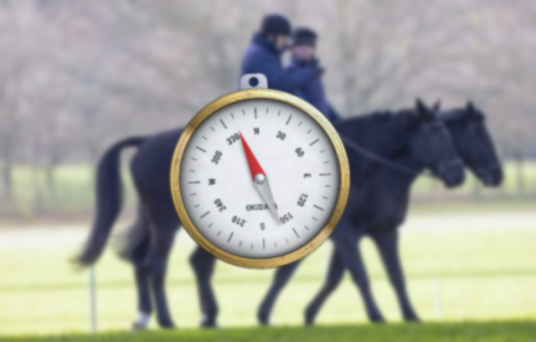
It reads 340,°
